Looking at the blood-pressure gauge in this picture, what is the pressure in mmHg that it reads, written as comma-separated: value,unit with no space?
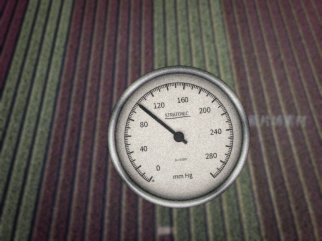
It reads 100,mmHg
